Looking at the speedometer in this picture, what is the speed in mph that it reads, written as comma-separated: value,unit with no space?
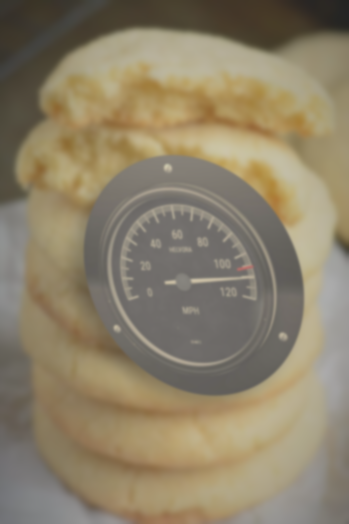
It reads 110,mph
